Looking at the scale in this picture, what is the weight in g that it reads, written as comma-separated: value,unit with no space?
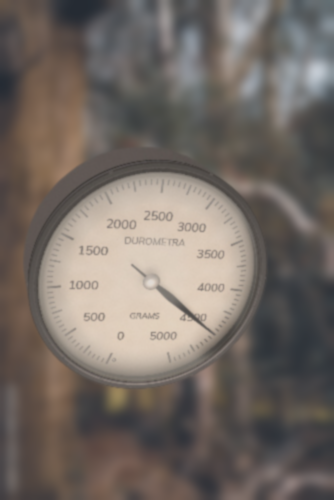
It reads 4500,g
